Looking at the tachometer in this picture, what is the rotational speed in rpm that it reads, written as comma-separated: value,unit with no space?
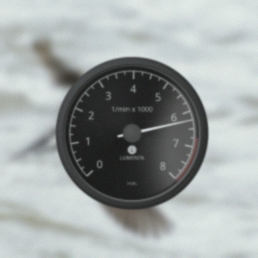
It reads 6250,rpm
